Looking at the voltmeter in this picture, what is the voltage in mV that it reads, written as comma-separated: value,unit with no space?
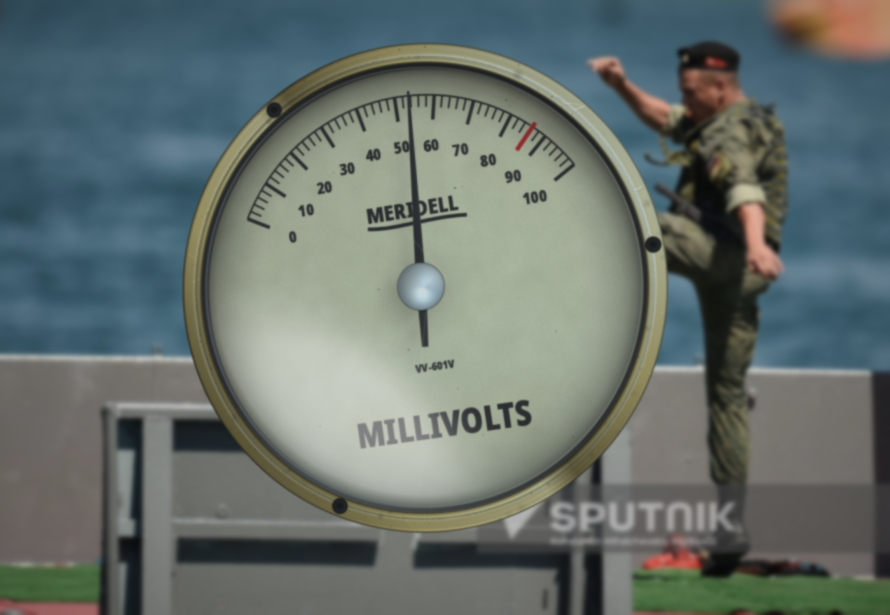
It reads 54,mV
